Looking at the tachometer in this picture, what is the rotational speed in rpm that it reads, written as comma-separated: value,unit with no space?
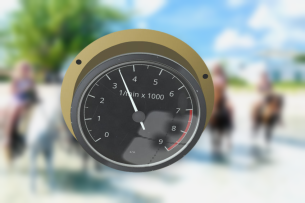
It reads 3500,rpm
